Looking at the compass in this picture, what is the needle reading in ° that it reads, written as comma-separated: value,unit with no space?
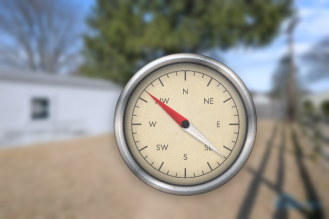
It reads 310,°
